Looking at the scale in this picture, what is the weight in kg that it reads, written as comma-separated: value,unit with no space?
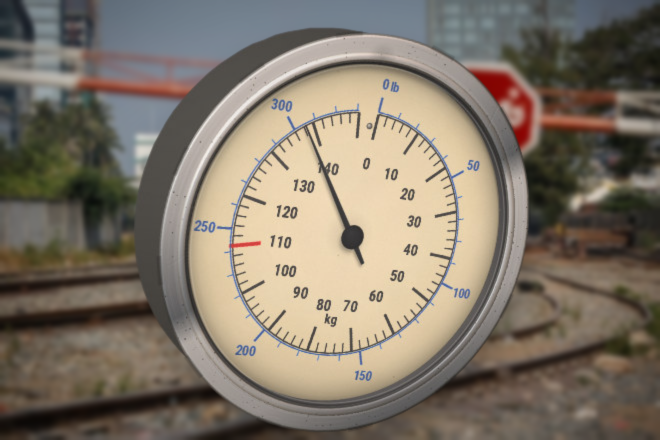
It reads 138,kg
